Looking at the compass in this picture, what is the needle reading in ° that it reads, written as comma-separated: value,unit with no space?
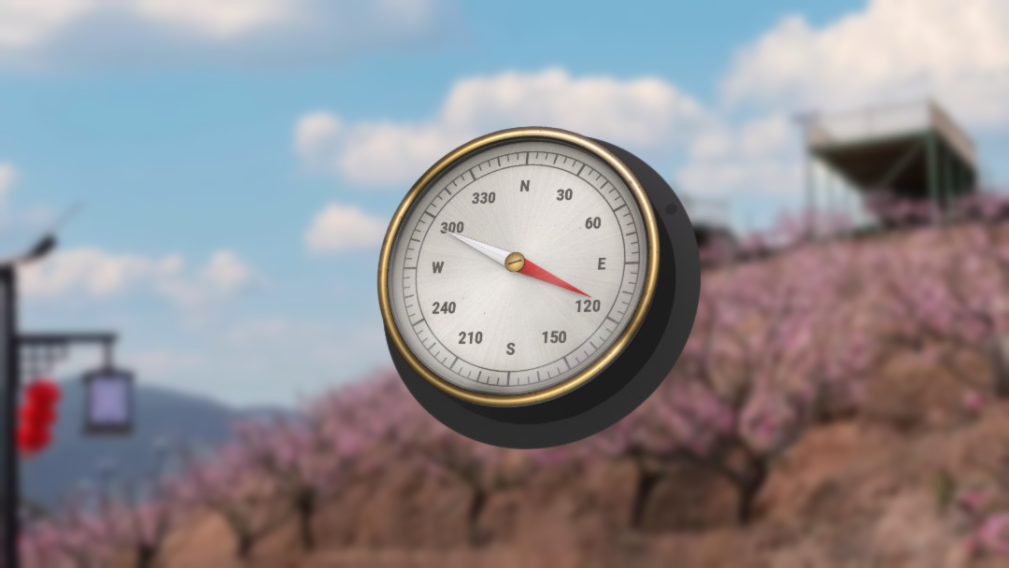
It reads 115,°
